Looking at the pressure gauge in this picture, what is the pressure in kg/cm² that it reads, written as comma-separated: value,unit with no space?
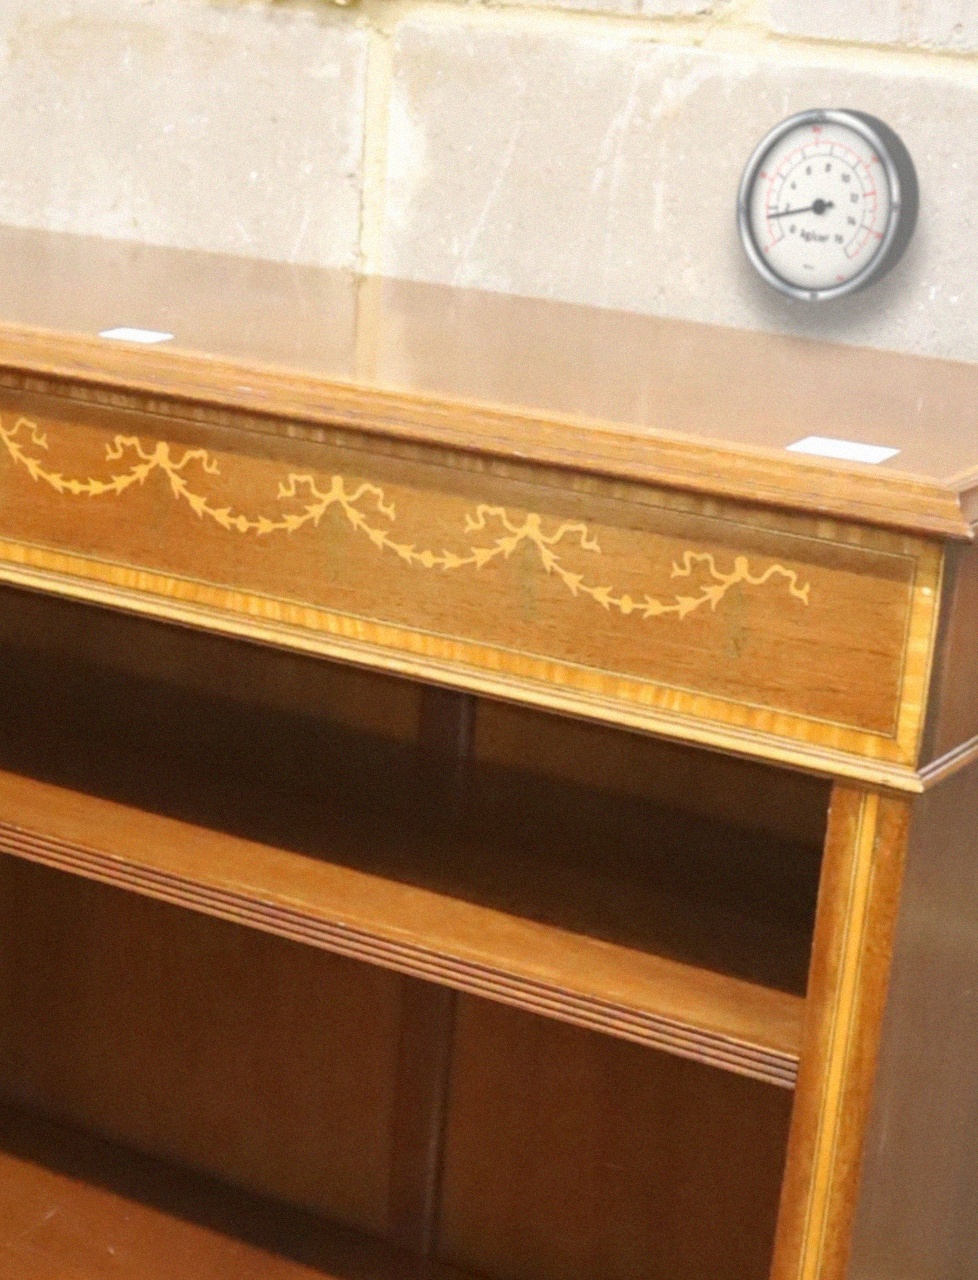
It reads 1.5,kg/cm²
